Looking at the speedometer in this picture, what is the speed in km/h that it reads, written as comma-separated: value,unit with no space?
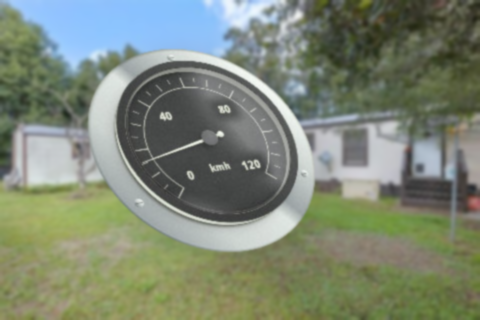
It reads 15,km/h
